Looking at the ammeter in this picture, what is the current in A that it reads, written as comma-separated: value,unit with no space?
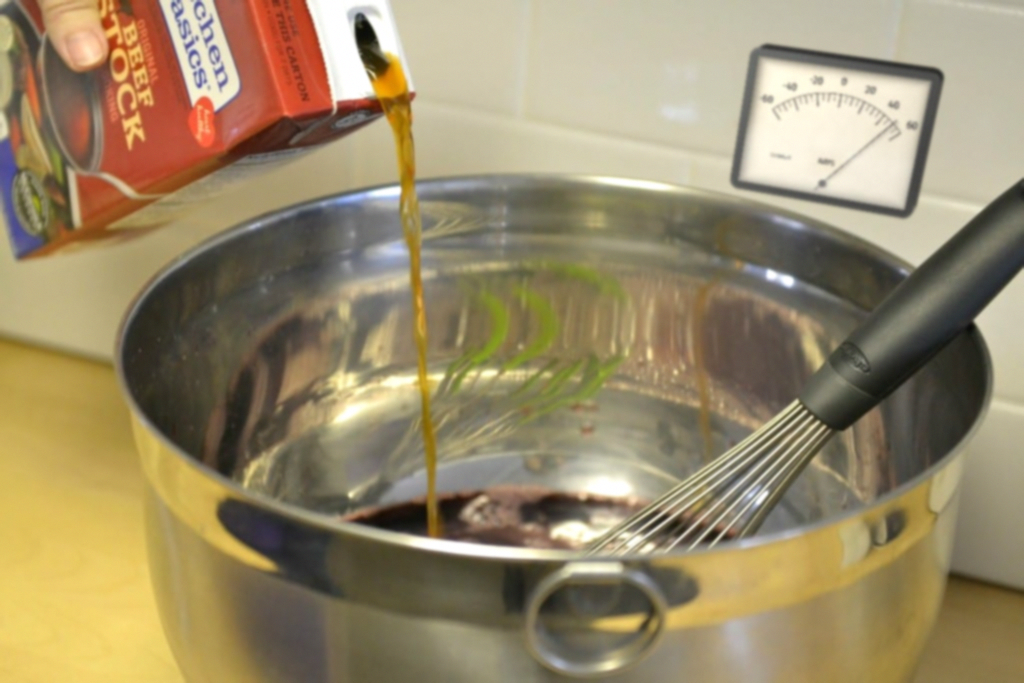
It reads 50,A
